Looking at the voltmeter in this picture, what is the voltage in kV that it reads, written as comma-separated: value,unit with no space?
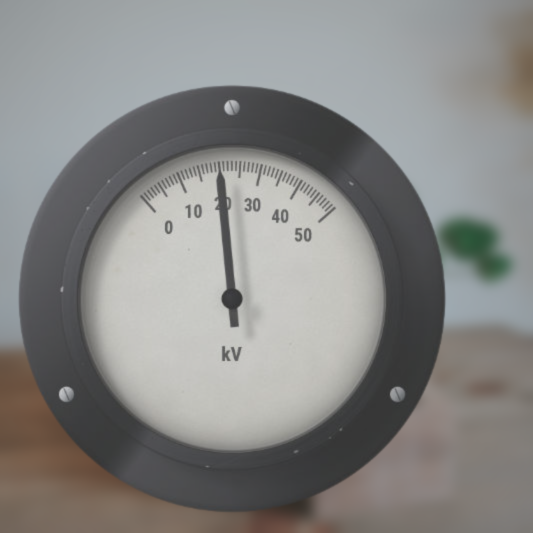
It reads 20,kV
